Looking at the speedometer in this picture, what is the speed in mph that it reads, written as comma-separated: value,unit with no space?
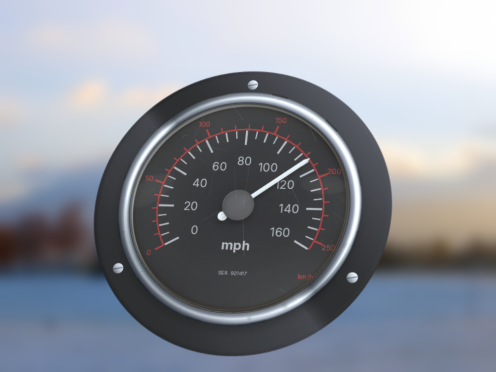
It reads 115,mph
